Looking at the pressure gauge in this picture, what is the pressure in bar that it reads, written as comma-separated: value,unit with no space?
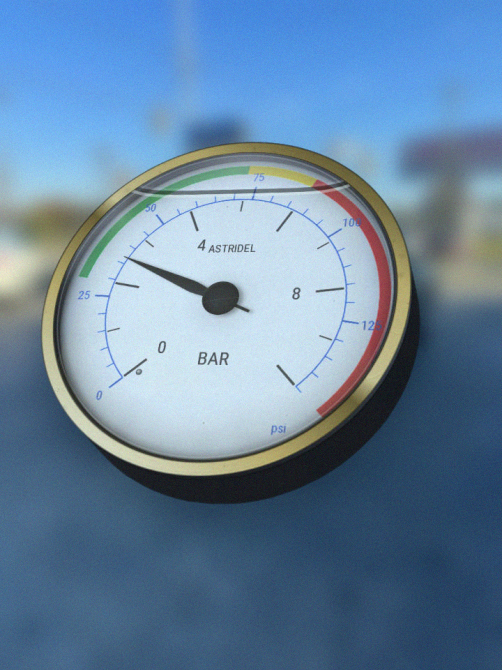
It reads 2.5,bar
